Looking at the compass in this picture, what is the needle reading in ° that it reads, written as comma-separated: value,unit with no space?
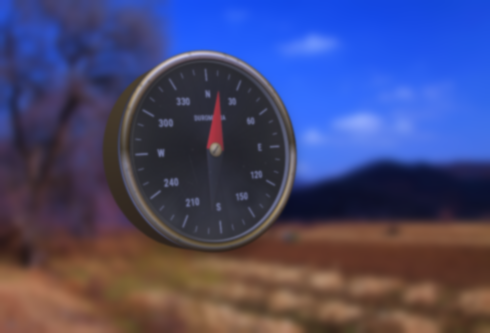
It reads 10,°
